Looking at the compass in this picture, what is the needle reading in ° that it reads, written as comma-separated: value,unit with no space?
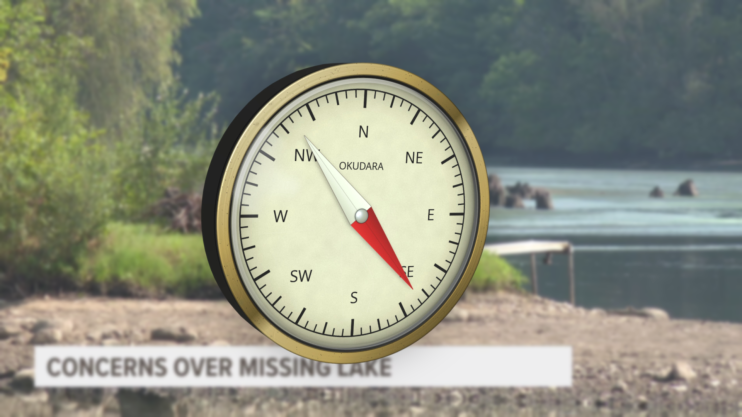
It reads 140,°
